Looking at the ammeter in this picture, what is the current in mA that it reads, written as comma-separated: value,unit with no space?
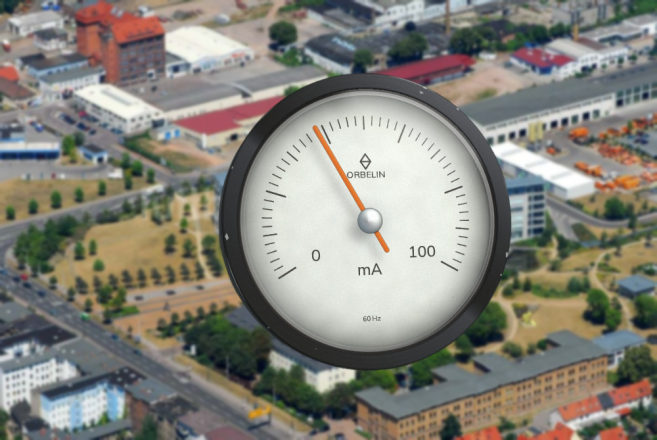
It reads 38,mA
